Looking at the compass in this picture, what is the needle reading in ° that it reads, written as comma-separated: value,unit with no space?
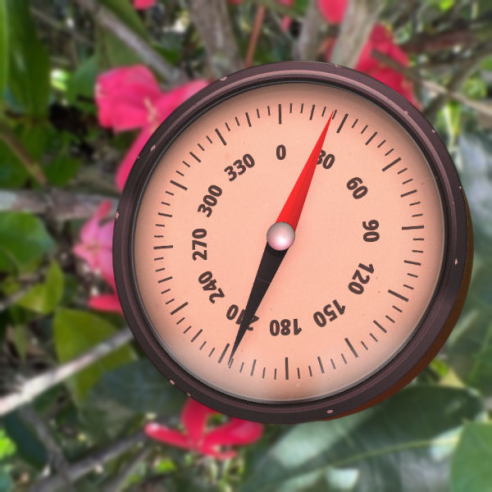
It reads 25,°
